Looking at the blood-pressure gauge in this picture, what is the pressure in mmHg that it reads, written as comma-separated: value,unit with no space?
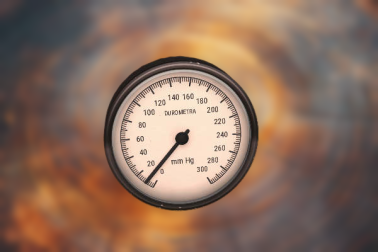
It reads 10,mmHg
